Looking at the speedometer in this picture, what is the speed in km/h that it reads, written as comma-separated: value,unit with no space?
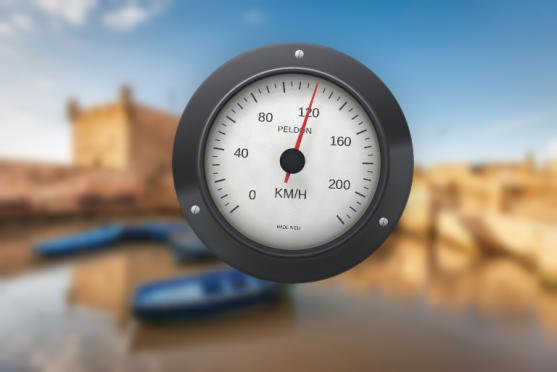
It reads 120,km/h
